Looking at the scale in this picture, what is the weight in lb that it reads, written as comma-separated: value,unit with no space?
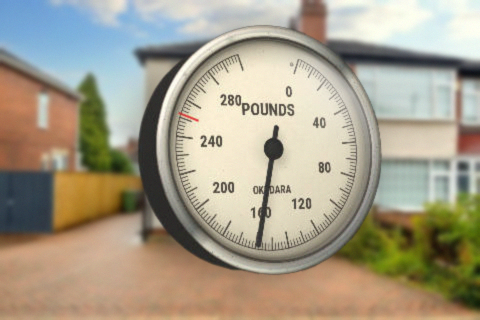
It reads 160,lb
